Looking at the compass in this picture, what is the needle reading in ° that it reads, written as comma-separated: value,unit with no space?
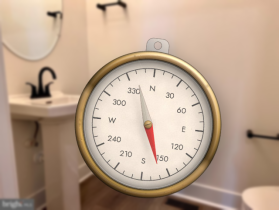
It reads 160,°
